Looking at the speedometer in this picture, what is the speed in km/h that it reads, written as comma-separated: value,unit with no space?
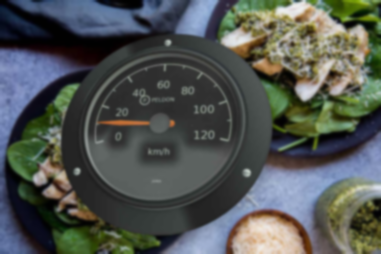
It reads 10,km/h
